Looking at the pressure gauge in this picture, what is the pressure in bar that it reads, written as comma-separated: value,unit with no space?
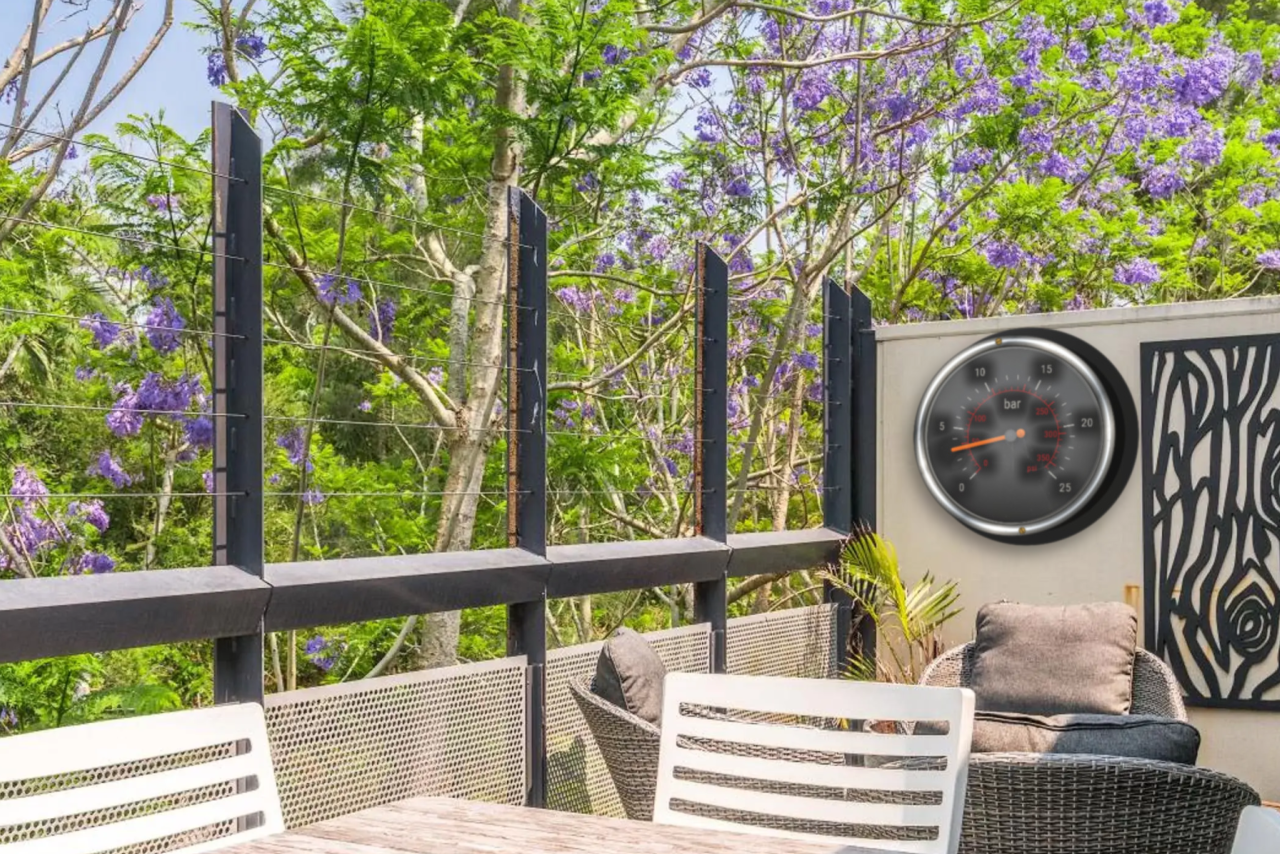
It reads 3,bar
